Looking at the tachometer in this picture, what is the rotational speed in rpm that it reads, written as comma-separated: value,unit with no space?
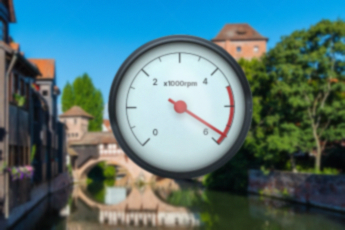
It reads 5750,rpm
